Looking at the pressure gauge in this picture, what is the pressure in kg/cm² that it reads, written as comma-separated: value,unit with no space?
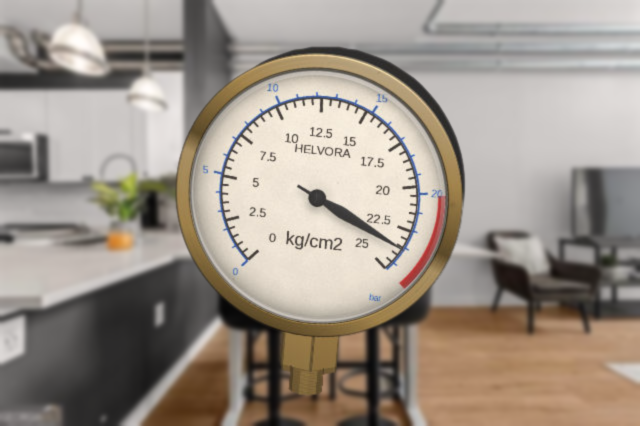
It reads 23.5,kg/cm²
